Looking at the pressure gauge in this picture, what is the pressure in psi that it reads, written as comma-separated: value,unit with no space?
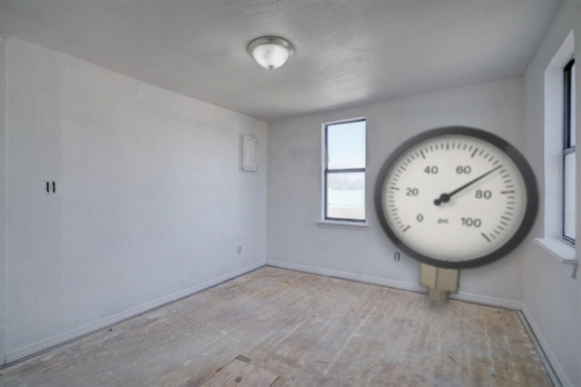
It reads 70,psi
